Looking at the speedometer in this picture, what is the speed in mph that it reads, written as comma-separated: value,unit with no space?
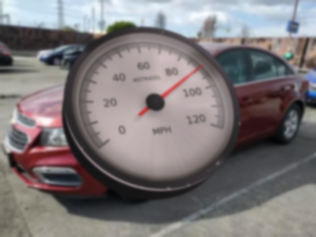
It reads 90,mph
